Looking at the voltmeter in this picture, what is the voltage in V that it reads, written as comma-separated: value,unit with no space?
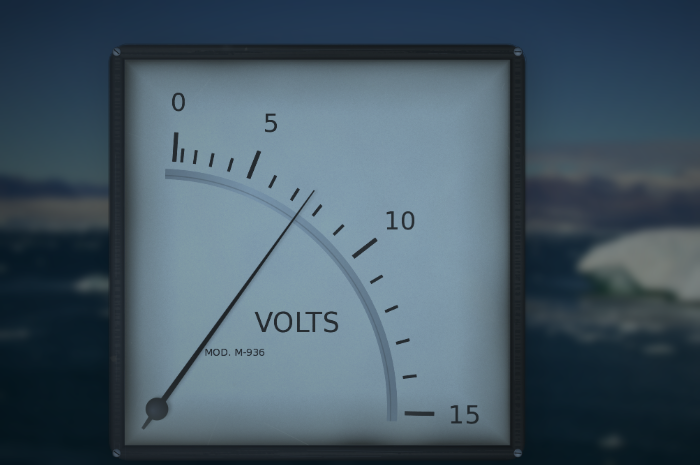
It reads 7.5,V
